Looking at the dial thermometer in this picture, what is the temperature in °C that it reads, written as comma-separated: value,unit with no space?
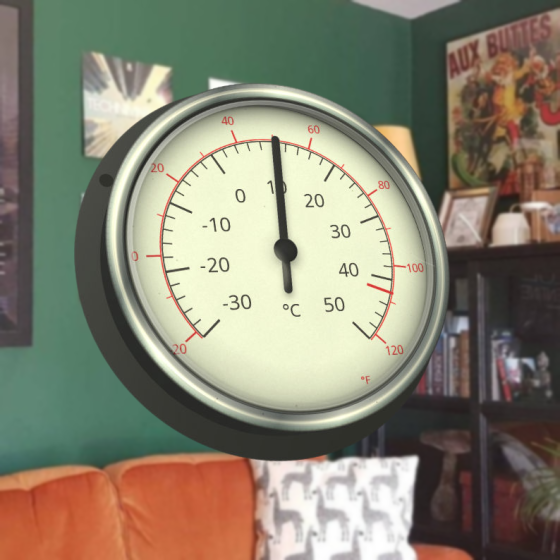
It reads 10,°C
